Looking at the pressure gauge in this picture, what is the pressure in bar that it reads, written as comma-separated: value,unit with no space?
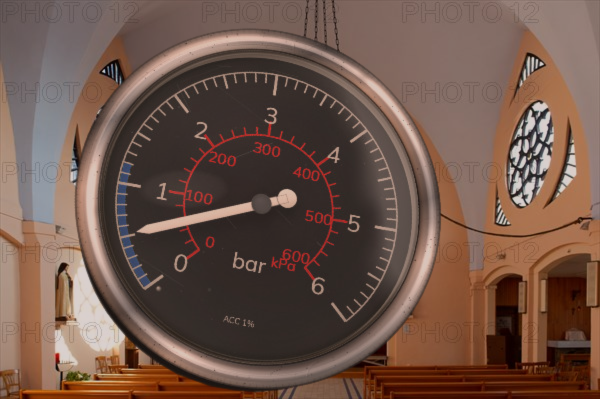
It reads 0.5,bar
